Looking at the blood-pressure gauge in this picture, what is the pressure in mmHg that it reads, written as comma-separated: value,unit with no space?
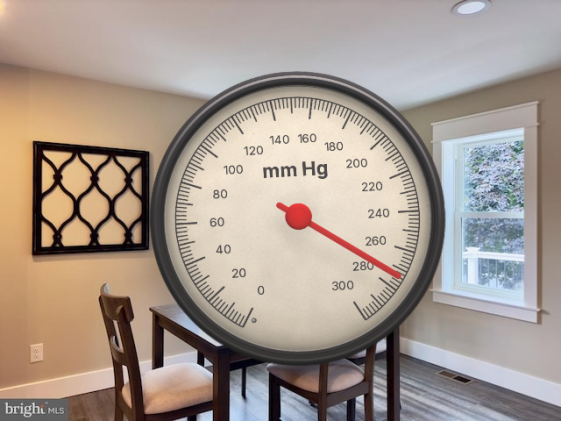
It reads 274,mmHg
